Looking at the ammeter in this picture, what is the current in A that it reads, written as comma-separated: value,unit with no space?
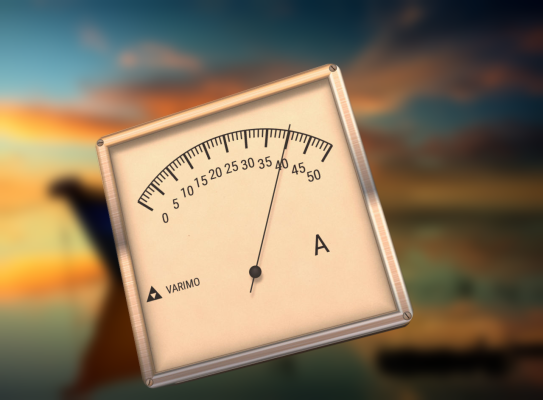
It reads 40,A
